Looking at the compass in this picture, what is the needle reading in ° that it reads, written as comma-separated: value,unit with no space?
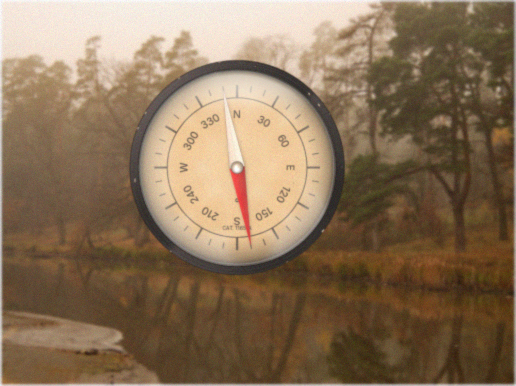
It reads 170,°
